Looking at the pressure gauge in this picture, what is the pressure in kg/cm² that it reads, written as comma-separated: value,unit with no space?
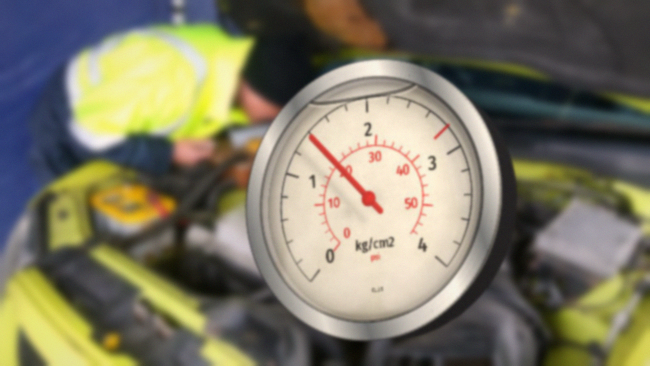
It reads 1.4,kg/cm²
